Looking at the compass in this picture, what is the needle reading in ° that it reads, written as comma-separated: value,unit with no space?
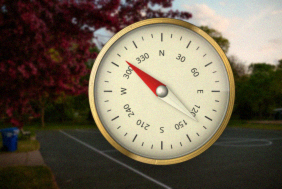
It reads 310,°
